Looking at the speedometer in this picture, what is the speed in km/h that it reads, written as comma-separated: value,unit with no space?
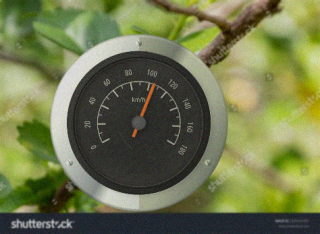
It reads 105,km/h
